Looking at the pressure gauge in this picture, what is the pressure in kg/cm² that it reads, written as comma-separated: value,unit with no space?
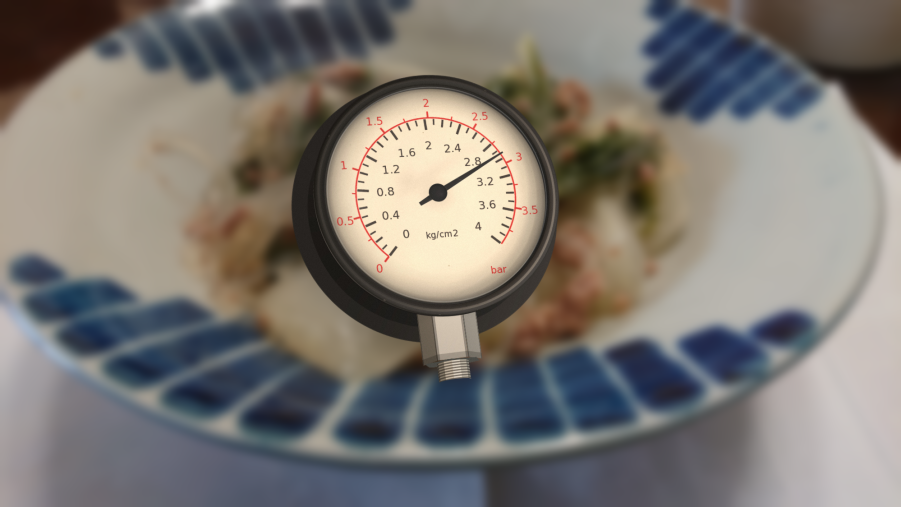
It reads 2.95,kg/cm²
